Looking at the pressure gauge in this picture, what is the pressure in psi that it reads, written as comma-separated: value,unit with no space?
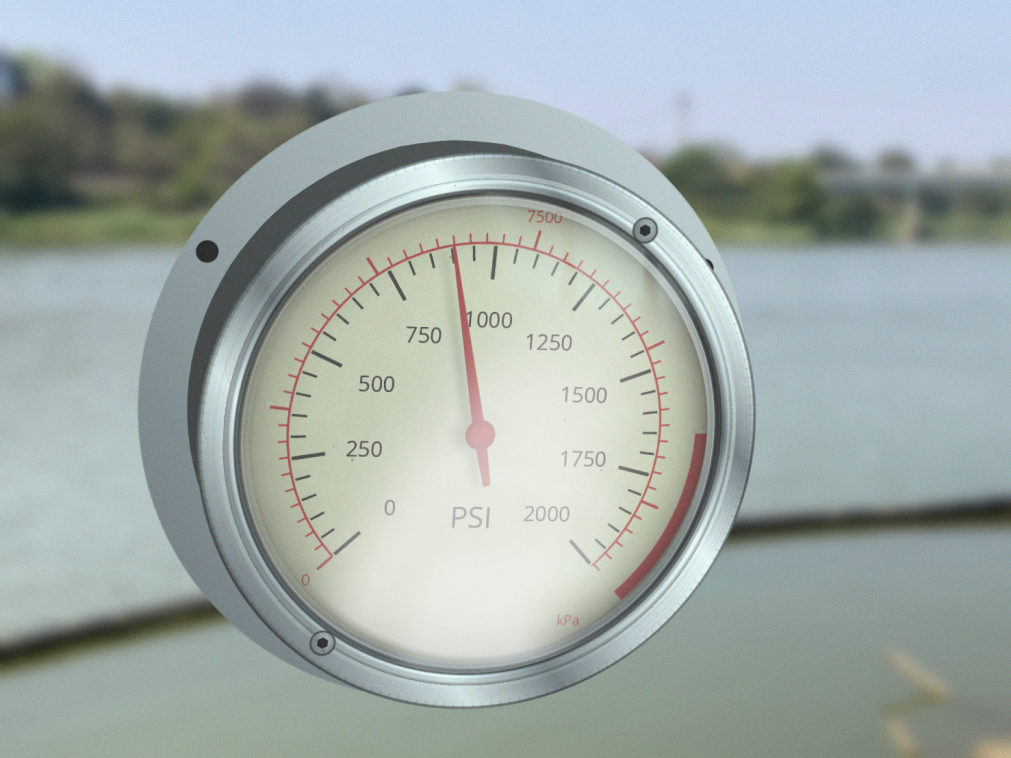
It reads 900,psi
